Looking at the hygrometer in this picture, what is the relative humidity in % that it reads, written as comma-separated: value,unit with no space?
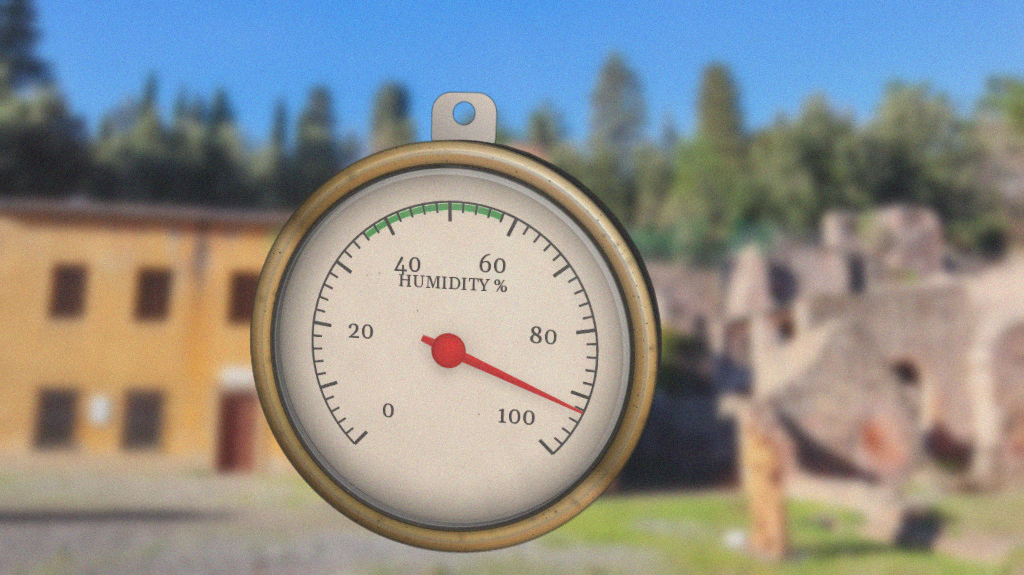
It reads 92,%
